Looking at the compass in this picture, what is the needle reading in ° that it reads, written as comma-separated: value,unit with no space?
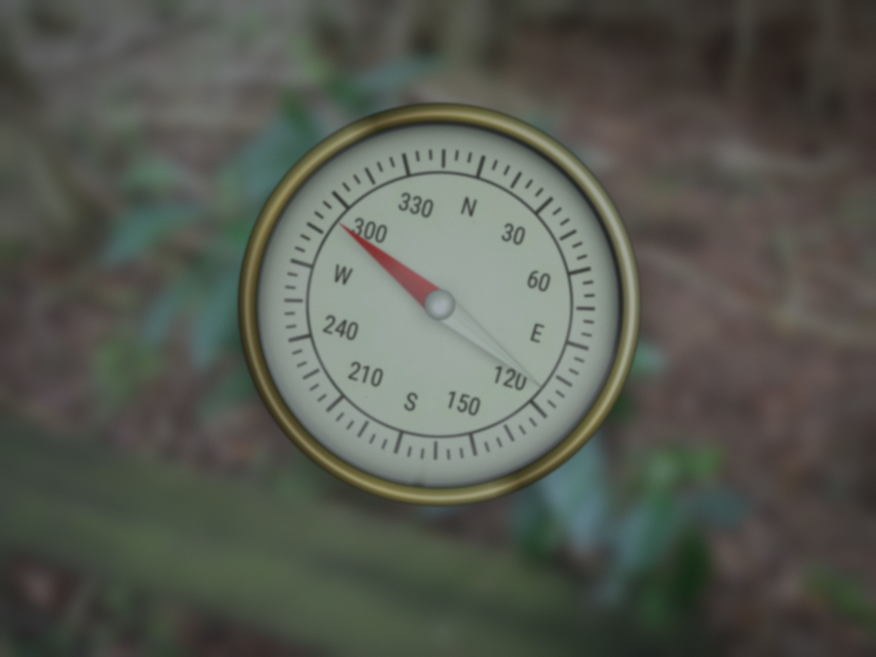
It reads 292.5,°
